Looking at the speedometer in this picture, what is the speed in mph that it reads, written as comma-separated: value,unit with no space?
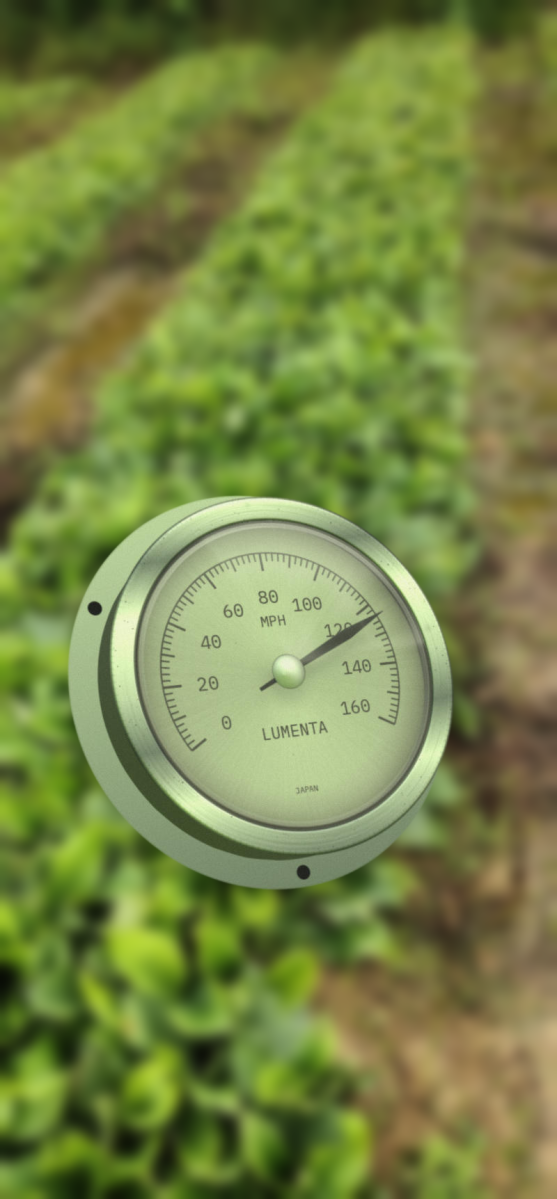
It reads 124,mph
